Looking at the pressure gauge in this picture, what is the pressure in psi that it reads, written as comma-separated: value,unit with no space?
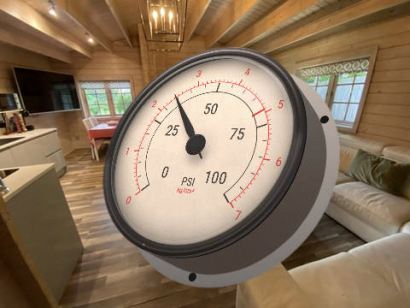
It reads 35,psi
